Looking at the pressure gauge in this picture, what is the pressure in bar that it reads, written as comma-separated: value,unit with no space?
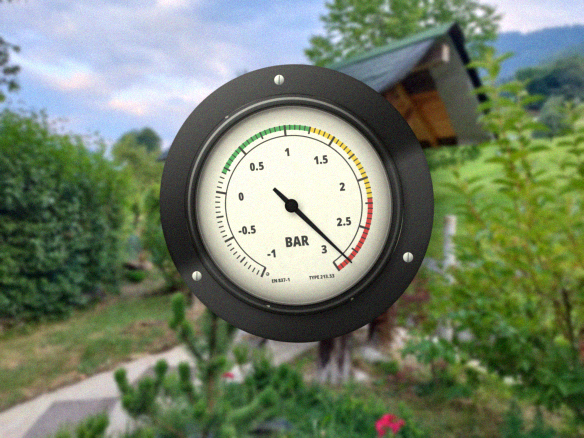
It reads 2.85,bar
